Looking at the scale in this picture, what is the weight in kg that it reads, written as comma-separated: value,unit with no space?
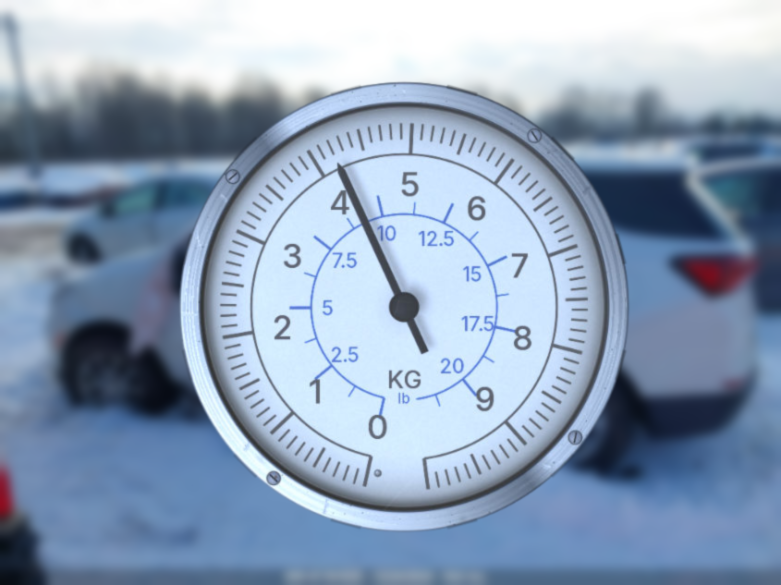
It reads 4.2,kg
